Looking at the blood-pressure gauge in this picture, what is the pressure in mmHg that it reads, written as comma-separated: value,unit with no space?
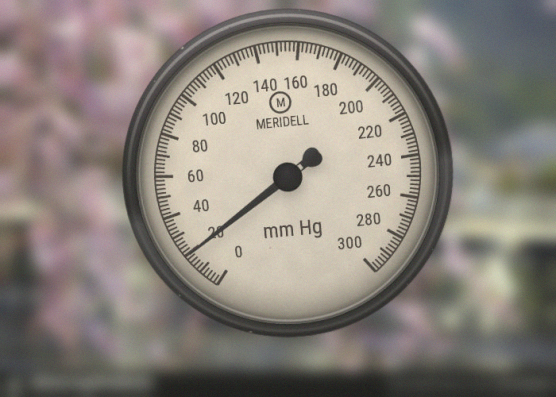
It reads 20,mmHg
